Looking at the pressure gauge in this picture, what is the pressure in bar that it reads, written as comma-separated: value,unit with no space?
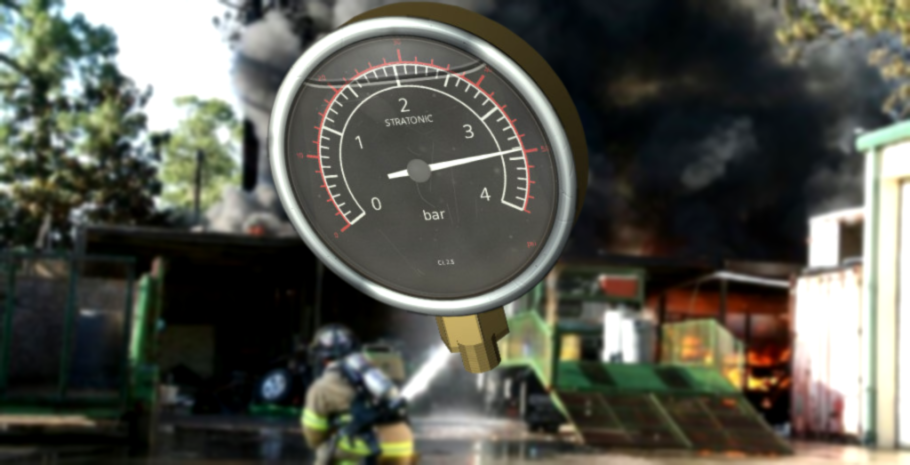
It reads 3.4,bar
